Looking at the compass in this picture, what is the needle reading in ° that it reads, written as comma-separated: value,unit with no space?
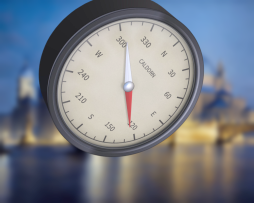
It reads 125,°
